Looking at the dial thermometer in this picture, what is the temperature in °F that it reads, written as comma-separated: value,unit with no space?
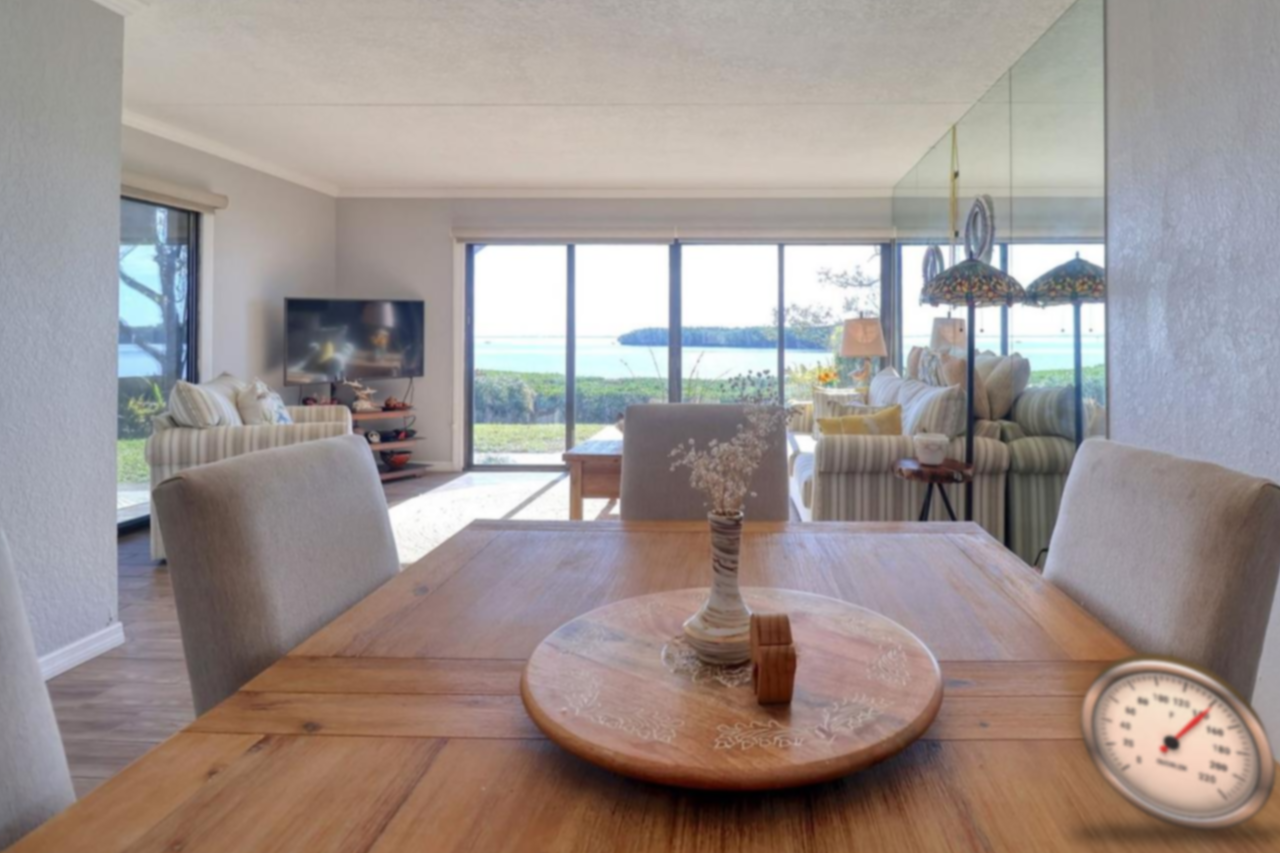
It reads 140,°F
